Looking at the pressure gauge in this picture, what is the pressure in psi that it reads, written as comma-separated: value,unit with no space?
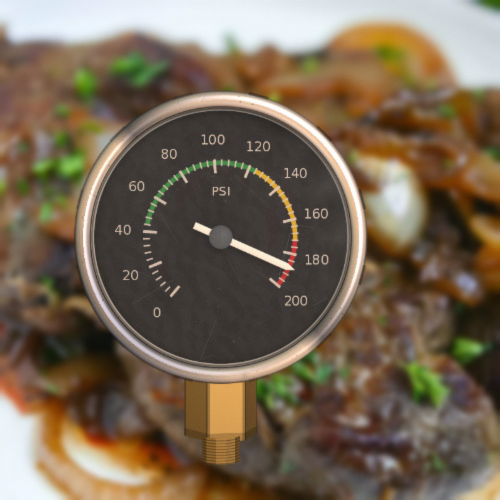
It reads 188,psi
